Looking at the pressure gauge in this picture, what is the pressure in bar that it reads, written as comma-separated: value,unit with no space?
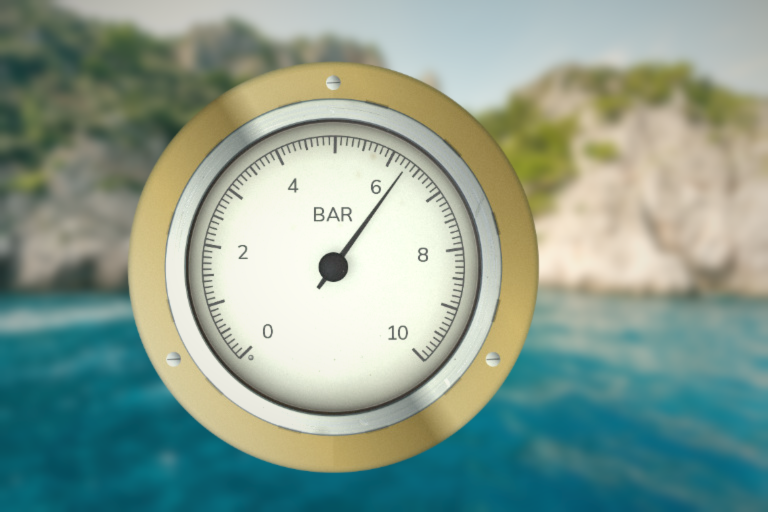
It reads 6.3,bar
